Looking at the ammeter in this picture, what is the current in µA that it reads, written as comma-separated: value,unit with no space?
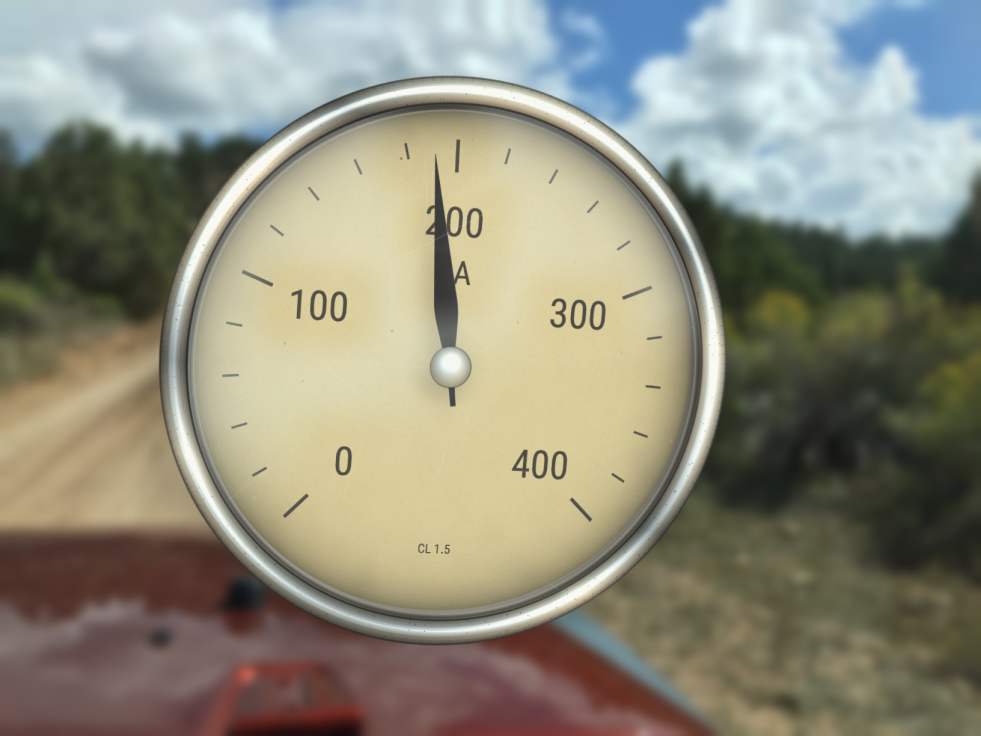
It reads 190,µA
